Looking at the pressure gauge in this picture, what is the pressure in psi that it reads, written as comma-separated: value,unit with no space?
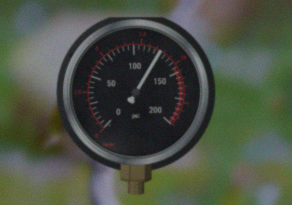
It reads 125,psi
